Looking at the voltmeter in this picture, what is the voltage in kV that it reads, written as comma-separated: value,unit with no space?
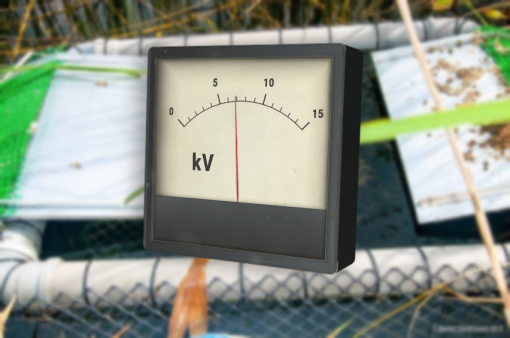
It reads 7,kV
